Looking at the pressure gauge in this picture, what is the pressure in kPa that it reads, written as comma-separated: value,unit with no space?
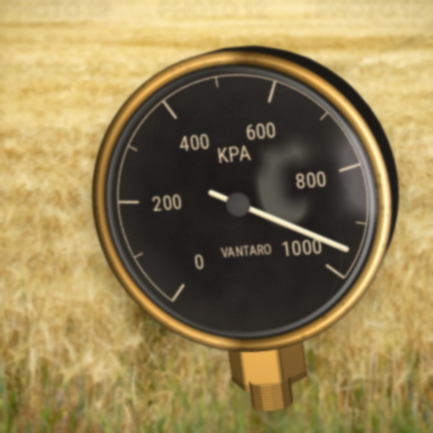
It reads 950,kPa
